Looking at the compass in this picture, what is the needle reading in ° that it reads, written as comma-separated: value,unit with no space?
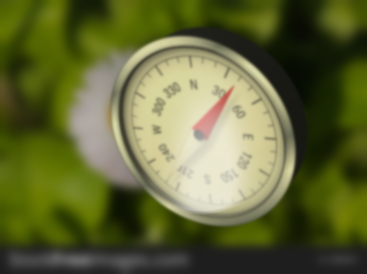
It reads 40,°
